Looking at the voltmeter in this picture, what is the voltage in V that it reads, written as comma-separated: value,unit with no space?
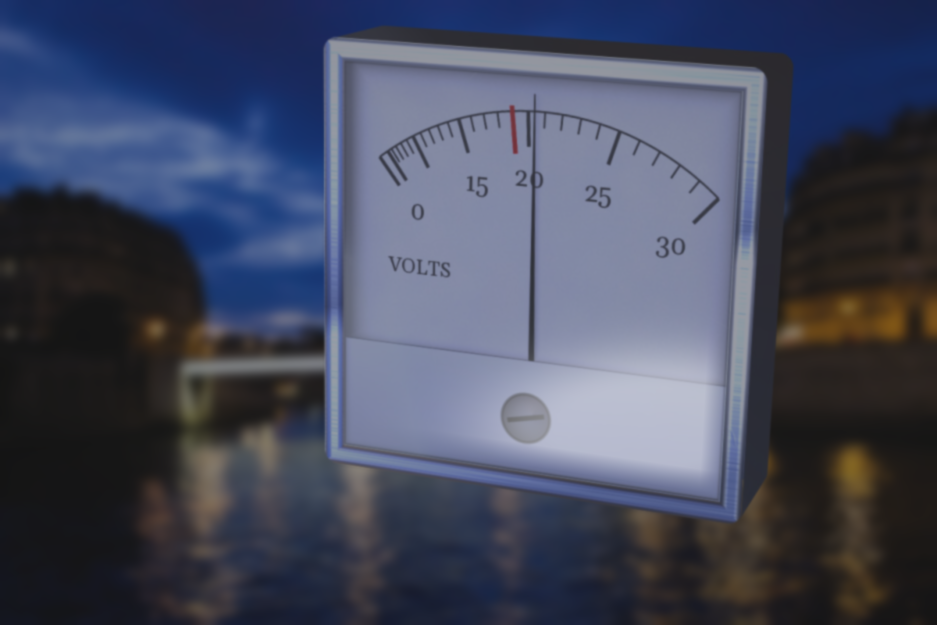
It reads 20.5,V
